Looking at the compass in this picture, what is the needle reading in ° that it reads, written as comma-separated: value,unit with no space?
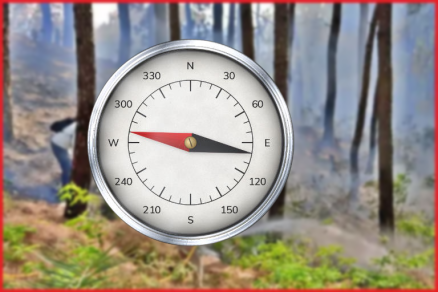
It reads 280,°
